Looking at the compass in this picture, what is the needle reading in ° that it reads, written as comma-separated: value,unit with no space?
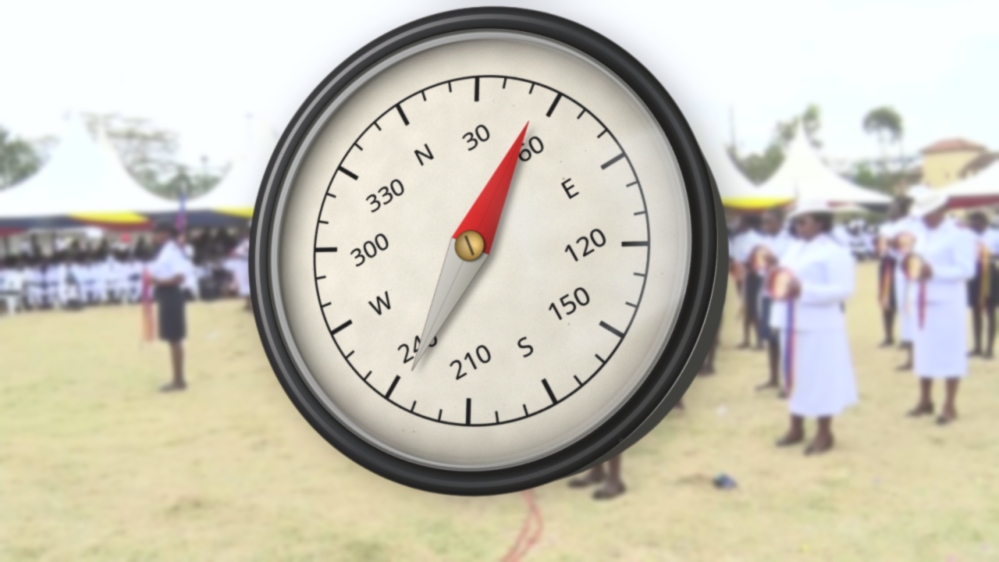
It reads 55,°
